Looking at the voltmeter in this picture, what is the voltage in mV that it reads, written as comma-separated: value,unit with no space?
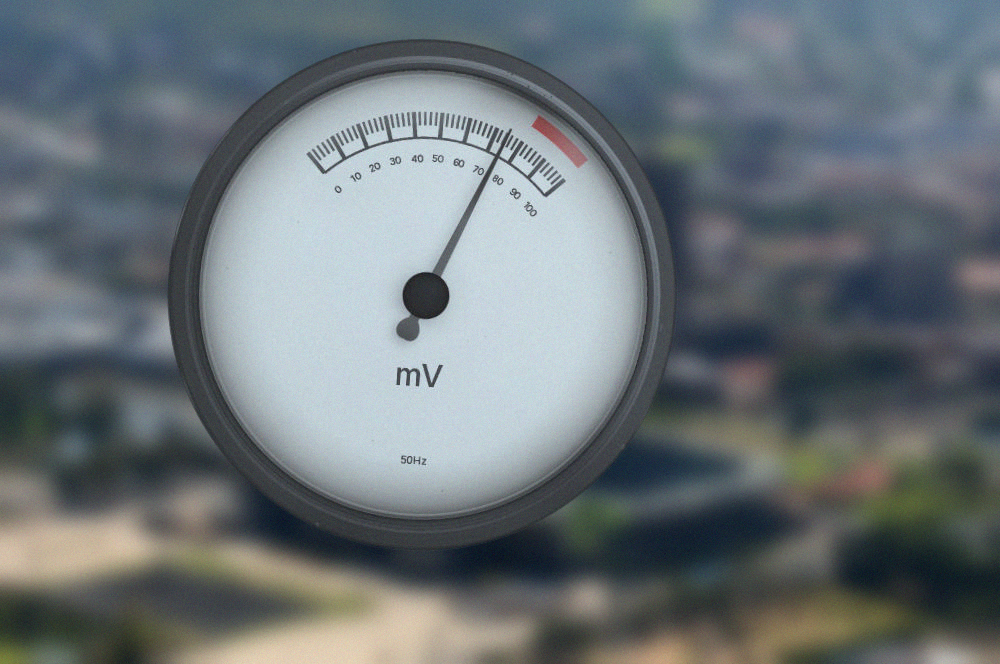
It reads 74,mV
